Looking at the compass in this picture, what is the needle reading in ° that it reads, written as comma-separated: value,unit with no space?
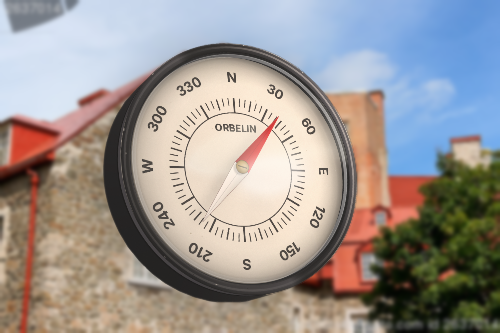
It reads 40,°
